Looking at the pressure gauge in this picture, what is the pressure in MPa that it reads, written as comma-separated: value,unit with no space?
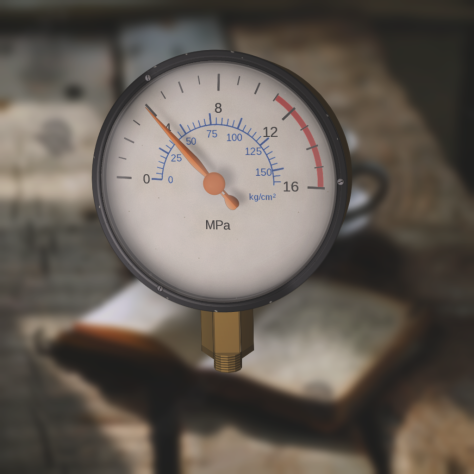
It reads 4,MPa
